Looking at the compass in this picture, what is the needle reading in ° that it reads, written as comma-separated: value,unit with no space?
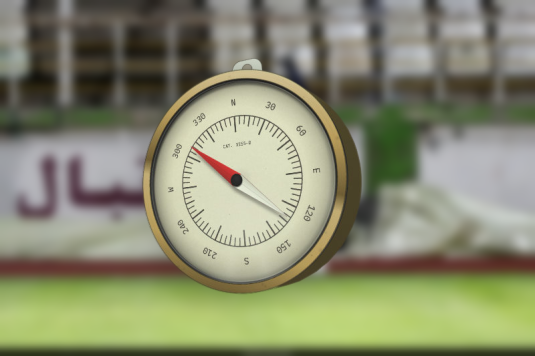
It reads 310,°
